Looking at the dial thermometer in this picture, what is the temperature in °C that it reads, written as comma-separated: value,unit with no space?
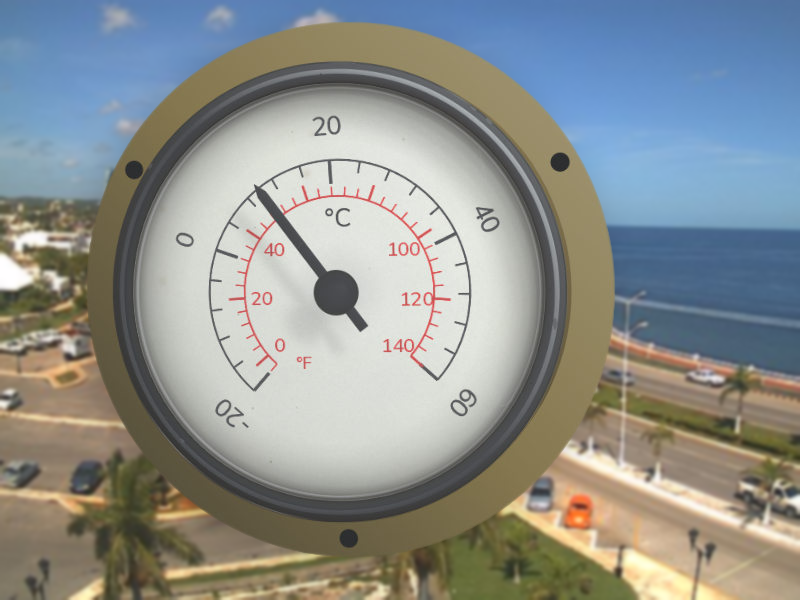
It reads 10,°C
